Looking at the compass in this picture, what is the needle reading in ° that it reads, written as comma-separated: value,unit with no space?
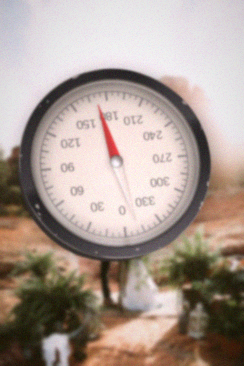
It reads 170,°
